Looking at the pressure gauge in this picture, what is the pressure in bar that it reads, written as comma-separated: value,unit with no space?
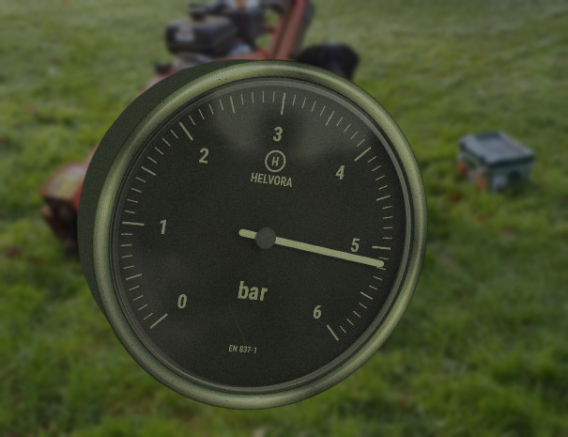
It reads 5.15,bar
